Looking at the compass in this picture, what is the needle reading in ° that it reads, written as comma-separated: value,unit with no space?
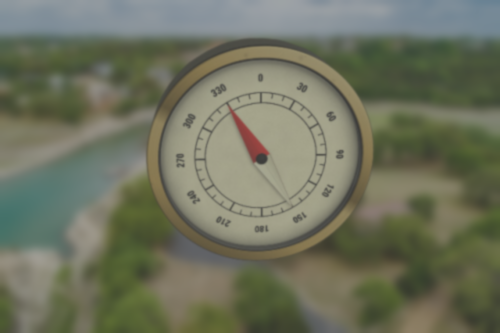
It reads 330,°
